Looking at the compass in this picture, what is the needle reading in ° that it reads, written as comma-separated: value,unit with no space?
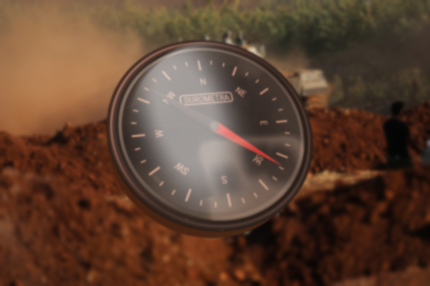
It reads 130,°
